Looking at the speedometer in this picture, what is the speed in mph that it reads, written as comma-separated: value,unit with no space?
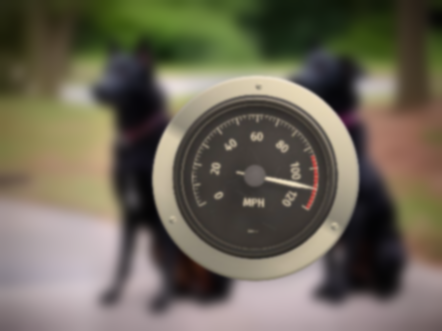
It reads 110,mph
